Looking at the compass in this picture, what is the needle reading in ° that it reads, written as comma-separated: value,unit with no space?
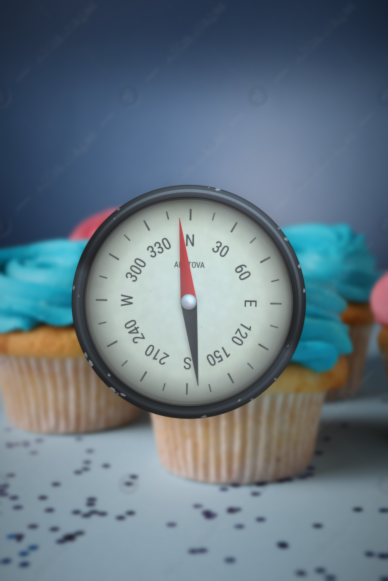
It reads 352.5,°
